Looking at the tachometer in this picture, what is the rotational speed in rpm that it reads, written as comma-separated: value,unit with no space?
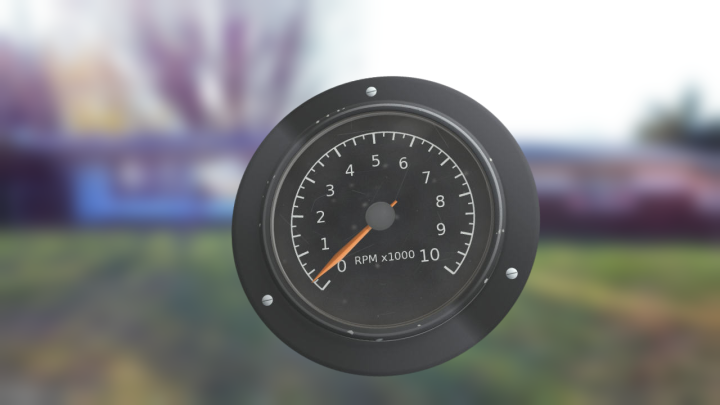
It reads 250,rpm
